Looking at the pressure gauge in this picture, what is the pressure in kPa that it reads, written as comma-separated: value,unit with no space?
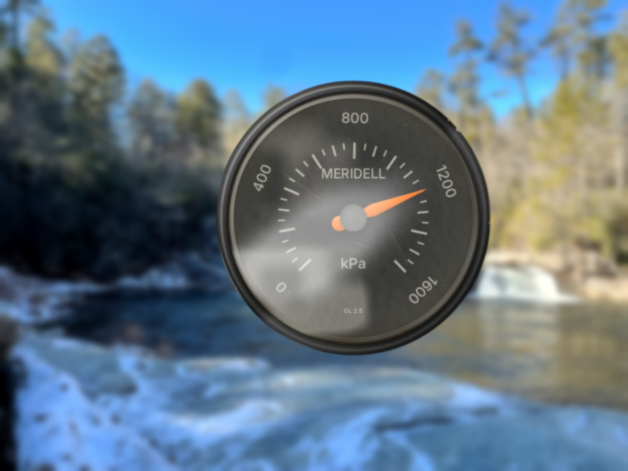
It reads 1200,kPa
